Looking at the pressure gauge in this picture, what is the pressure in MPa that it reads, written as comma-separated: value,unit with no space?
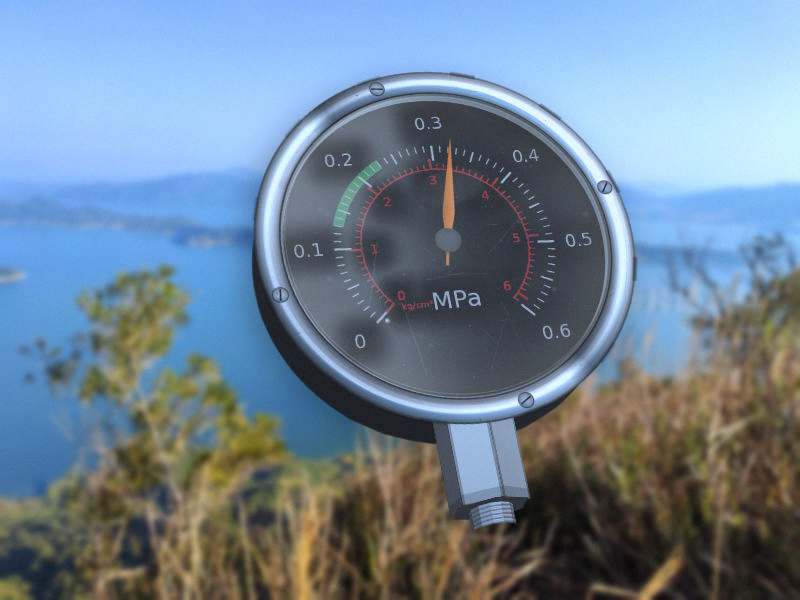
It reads 0.32,MPa
